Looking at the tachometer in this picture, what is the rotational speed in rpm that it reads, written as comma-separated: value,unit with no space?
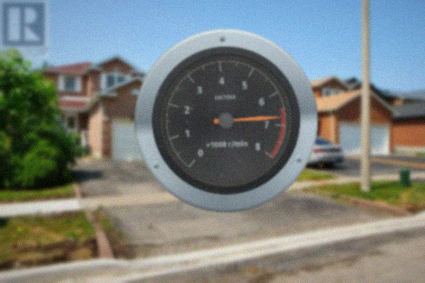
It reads 6750,rpm
